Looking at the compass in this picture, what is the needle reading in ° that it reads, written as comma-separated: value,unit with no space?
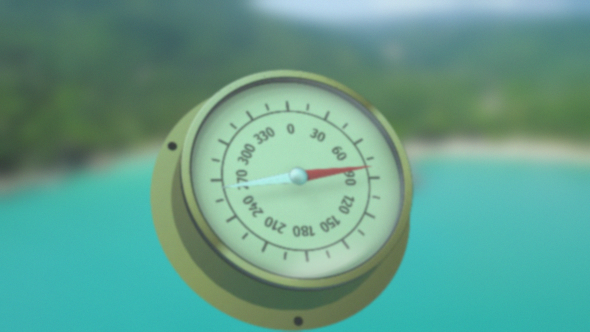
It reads 82.5,°
